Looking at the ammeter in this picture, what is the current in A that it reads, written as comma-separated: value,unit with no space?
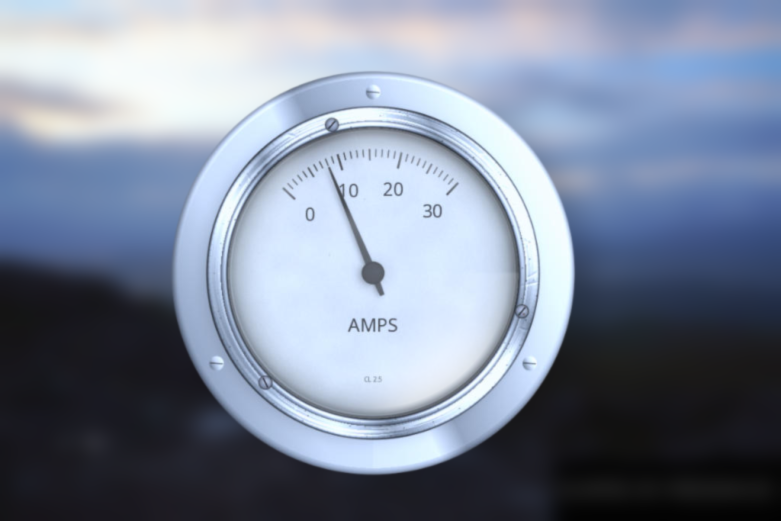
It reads 8,A
